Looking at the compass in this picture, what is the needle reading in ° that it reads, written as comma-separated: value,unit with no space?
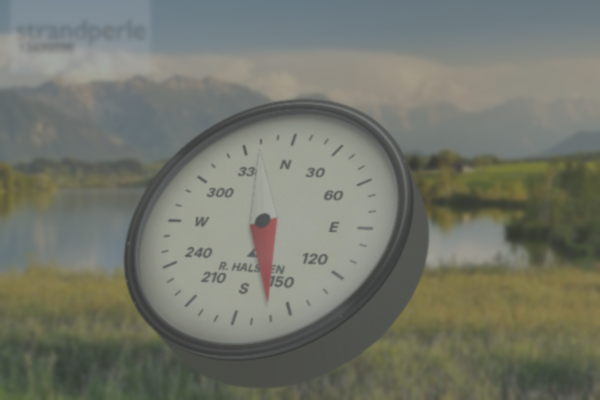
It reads 160,°
